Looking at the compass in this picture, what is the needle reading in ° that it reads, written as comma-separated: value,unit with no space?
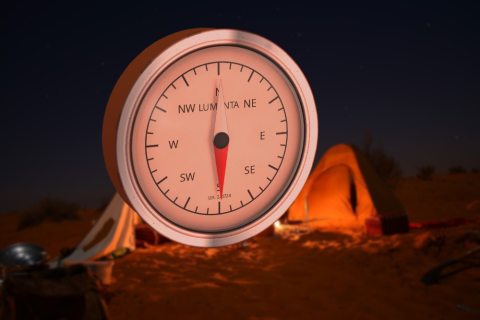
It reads 180,°
